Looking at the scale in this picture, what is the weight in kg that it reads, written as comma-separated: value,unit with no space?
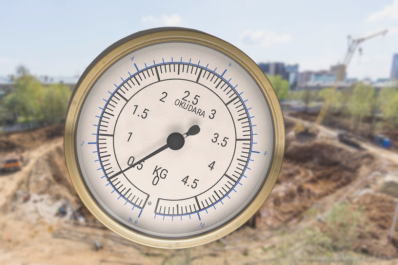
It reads 0.5,kg
